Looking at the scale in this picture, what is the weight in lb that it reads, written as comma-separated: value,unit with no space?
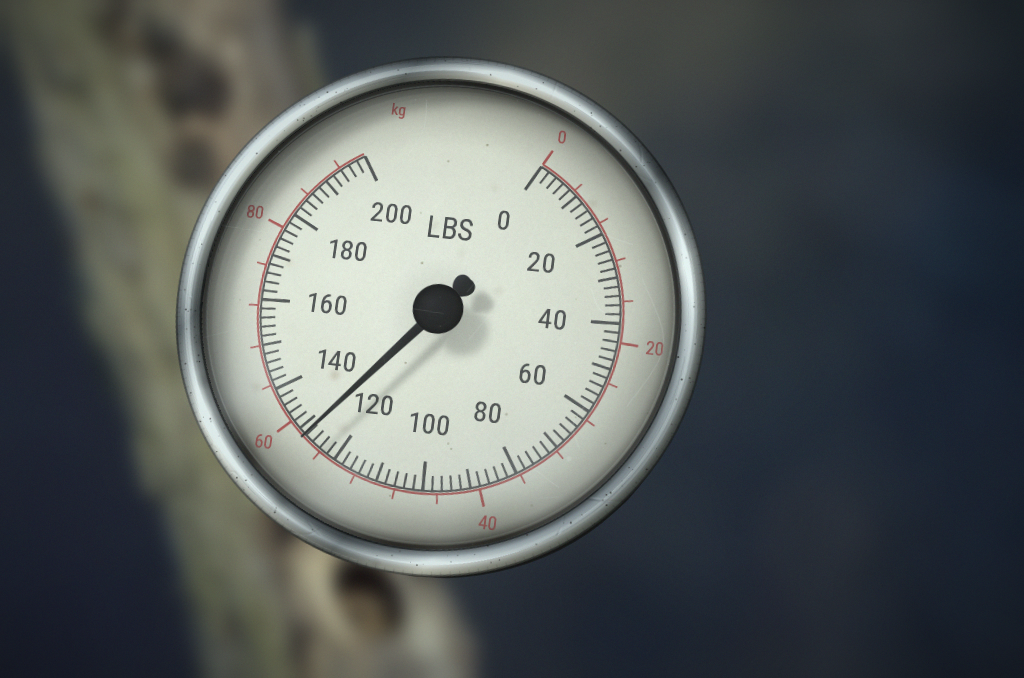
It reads 128,lb
